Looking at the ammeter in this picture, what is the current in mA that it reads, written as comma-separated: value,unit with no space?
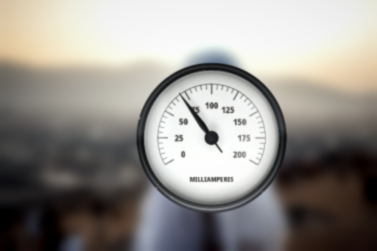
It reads 70,mA
